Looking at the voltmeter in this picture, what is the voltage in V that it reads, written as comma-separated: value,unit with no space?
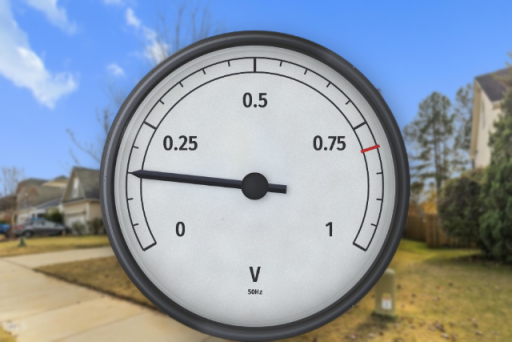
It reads 0.15,V
